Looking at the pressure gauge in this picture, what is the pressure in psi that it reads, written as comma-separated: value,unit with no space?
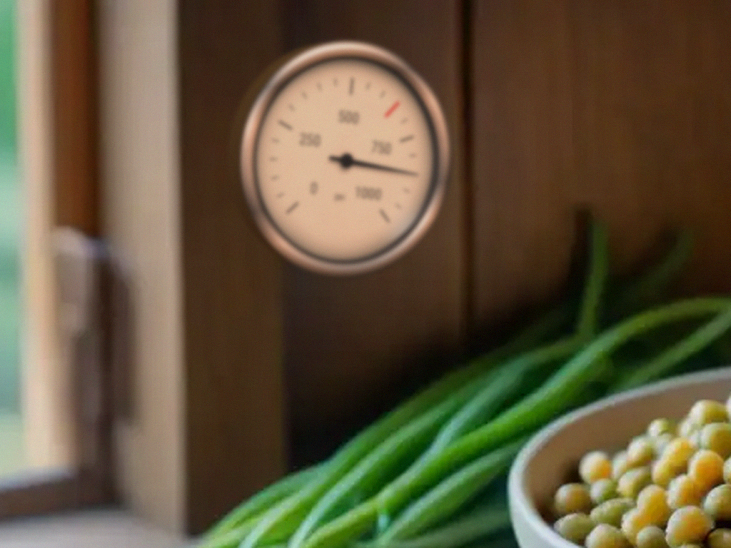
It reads 850,psi
